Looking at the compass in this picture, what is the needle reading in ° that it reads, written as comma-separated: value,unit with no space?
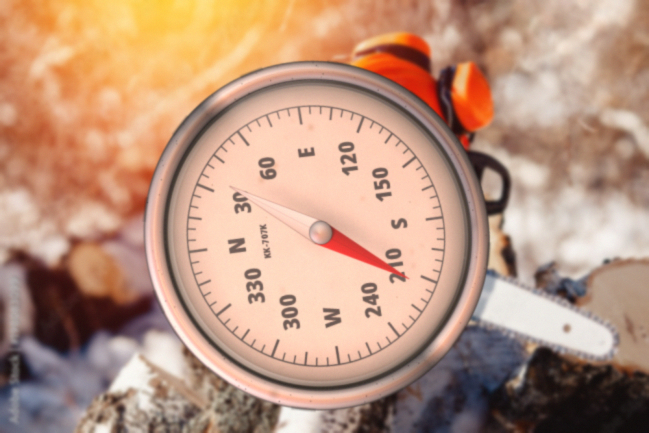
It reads 215,°
